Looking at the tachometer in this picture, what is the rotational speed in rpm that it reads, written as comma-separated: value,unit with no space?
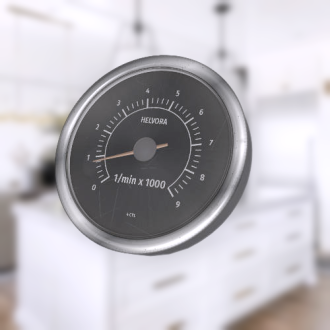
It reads 800,rpm
